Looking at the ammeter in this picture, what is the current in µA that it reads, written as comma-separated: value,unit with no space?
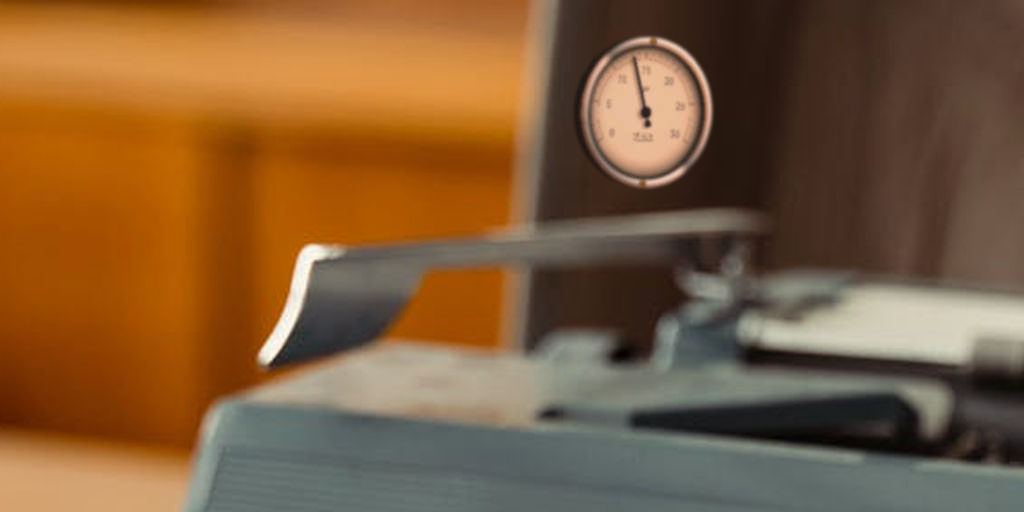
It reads 13,µA
